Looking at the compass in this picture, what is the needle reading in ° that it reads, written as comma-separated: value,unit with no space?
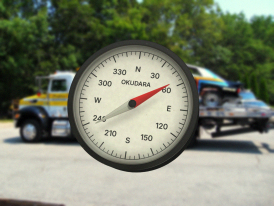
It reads 55,°
